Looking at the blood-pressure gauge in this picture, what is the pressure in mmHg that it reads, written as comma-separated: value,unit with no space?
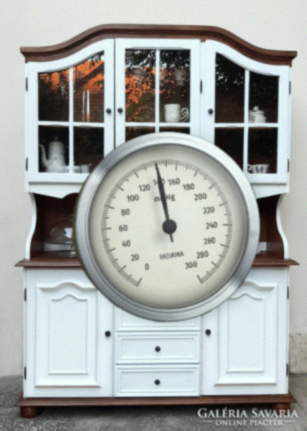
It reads 140,mmHg
